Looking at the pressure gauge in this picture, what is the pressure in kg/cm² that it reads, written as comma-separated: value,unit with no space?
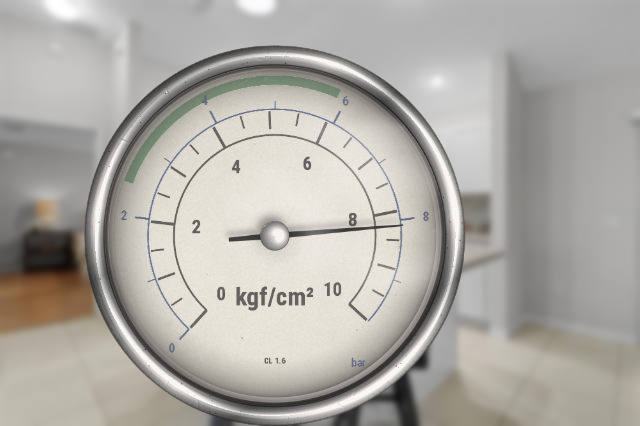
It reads 8.25,kg/cm²
